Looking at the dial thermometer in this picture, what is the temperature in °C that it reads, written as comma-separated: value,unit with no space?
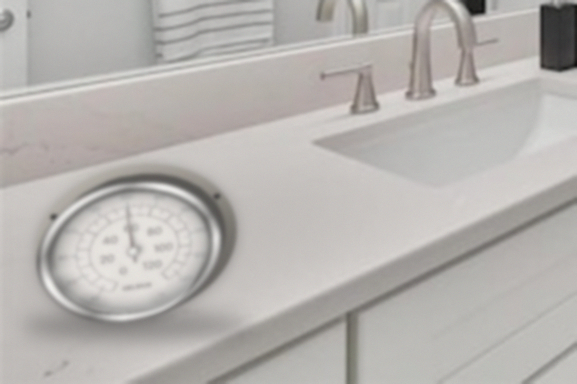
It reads 60,°C
